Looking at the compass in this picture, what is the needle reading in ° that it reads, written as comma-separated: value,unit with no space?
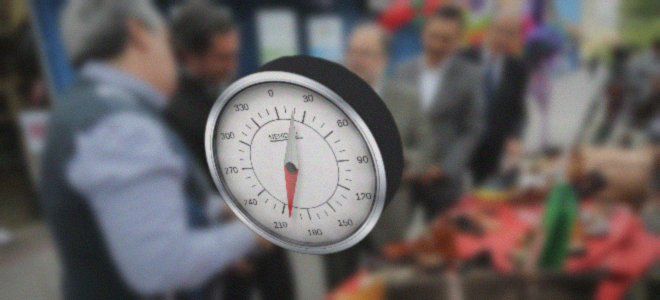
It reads 200,°
